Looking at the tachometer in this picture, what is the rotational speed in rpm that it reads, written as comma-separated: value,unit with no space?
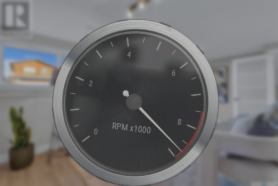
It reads 8750,rpm
